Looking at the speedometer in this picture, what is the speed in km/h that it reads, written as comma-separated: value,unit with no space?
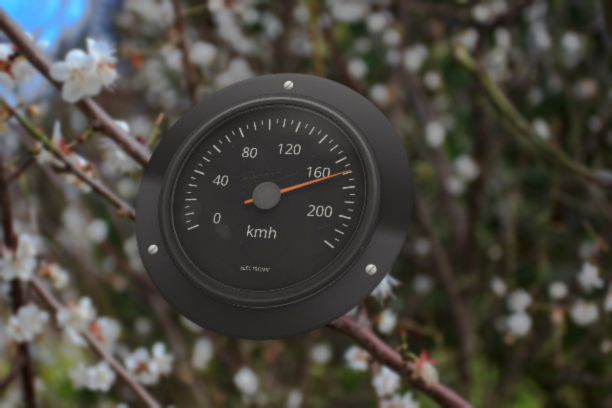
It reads 170,km/h
